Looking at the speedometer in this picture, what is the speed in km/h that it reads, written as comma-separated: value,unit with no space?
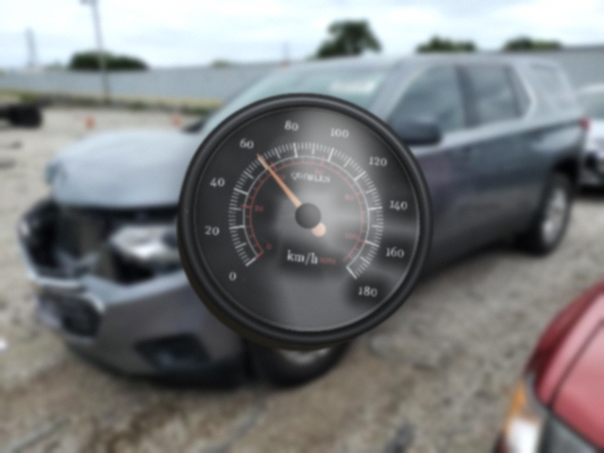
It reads 60,km/h
